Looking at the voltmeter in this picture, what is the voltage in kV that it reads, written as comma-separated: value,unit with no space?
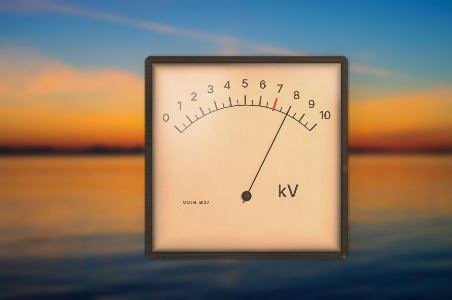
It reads 8,kV
